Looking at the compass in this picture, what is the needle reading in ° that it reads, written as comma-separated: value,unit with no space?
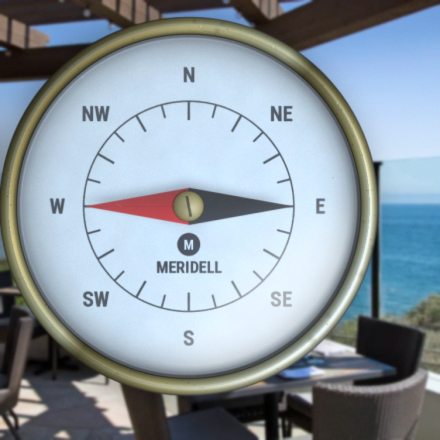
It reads 270,°
